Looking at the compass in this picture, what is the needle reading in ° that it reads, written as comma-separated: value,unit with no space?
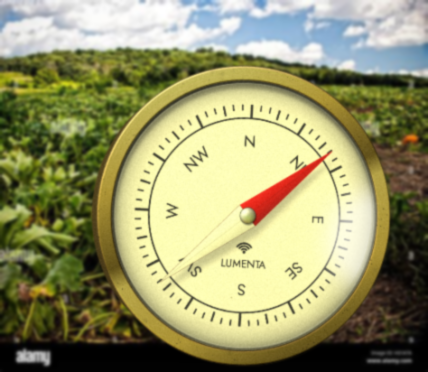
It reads 50,°
